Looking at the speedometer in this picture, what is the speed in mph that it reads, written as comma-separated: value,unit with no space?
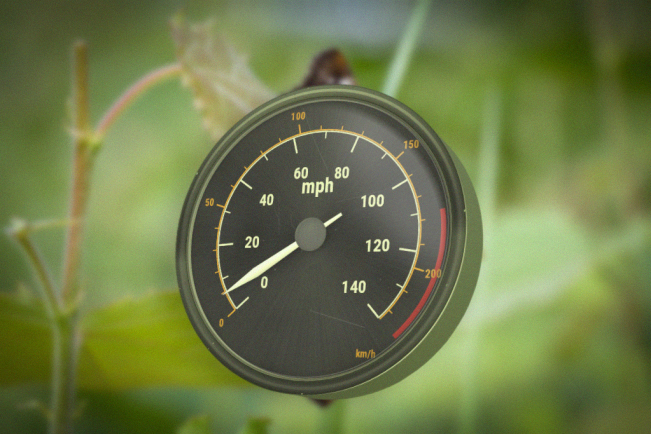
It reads 5,mph
